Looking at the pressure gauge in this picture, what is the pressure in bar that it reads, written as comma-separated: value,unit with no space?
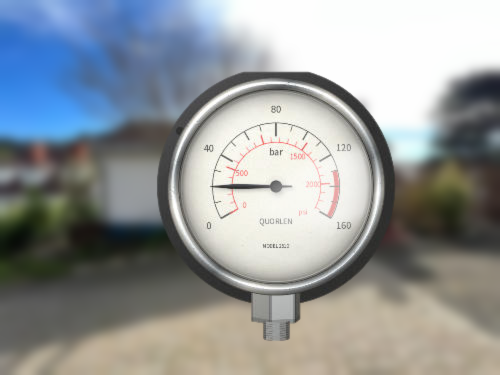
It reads 20,bar
